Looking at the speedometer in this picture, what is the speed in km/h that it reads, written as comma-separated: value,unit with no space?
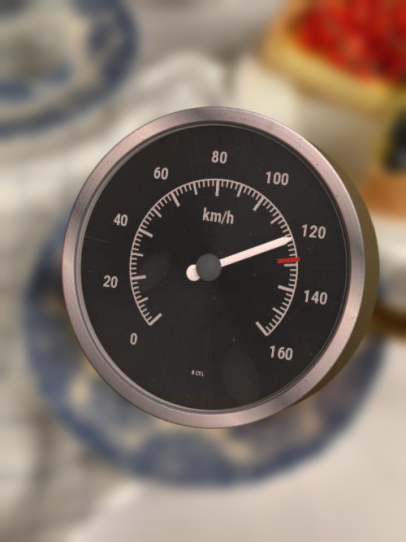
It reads 120,km/h
